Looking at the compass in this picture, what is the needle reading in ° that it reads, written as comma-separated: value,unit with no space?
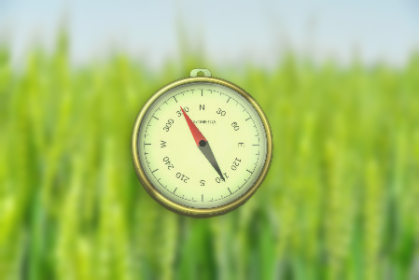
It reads 330,°
